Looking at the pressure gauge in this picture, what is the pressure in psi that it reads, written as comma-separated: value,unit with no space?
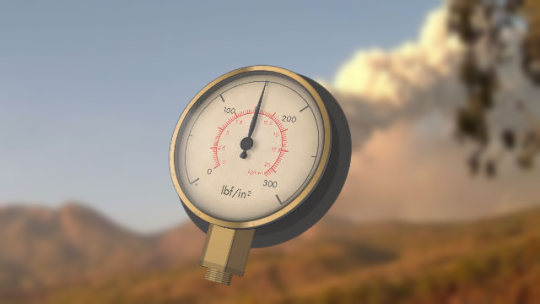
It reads 150,psi
